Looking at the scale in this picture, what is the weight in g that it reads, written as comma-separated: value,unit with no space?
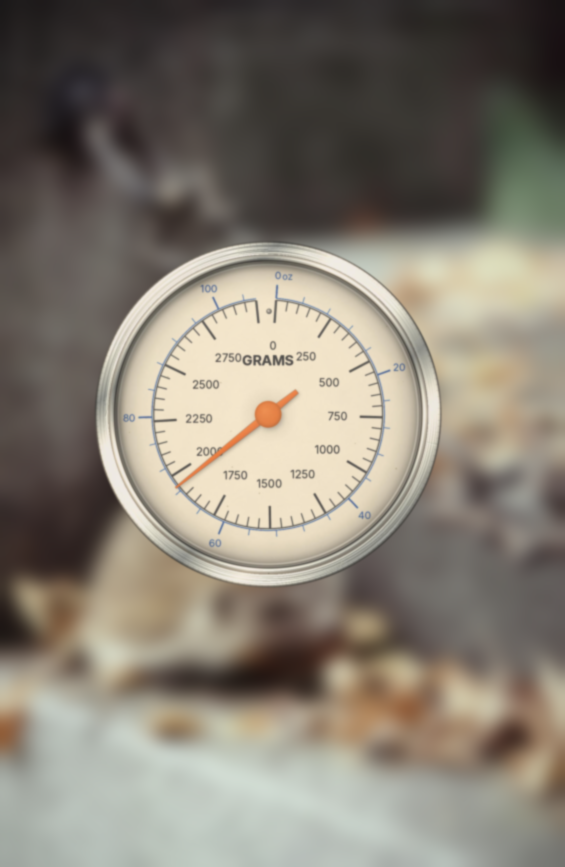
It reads 1950,g
